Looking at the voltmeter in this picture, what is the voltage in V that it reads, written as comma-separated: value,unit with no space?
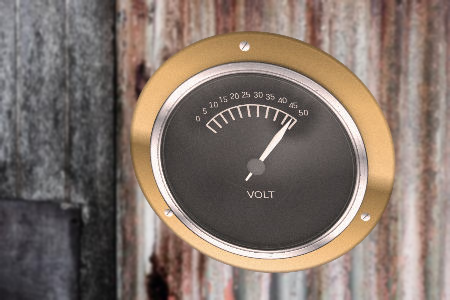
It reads 47.5,V
